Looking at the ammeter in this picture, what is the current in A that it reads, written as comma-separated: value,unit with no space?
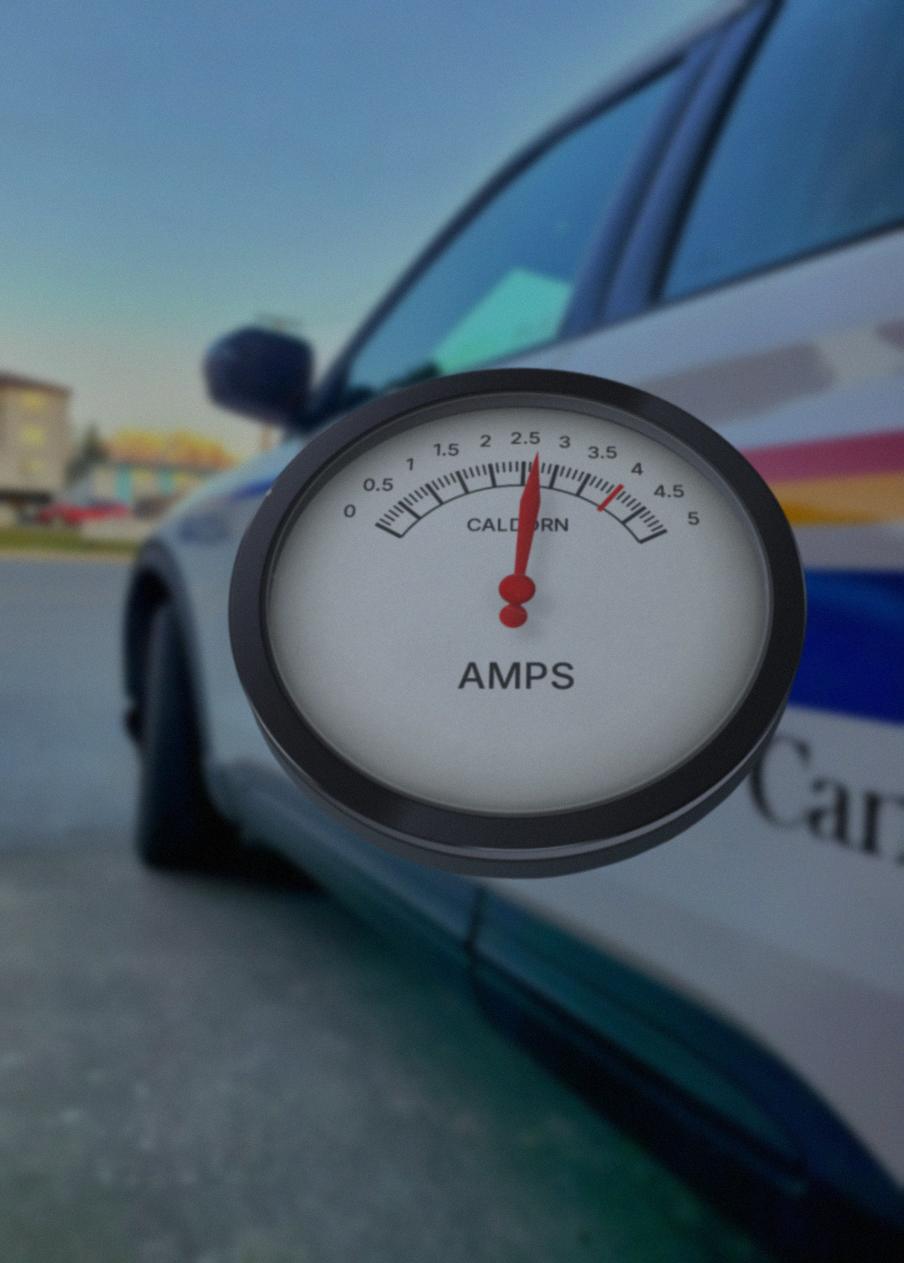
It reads 2.7,A
